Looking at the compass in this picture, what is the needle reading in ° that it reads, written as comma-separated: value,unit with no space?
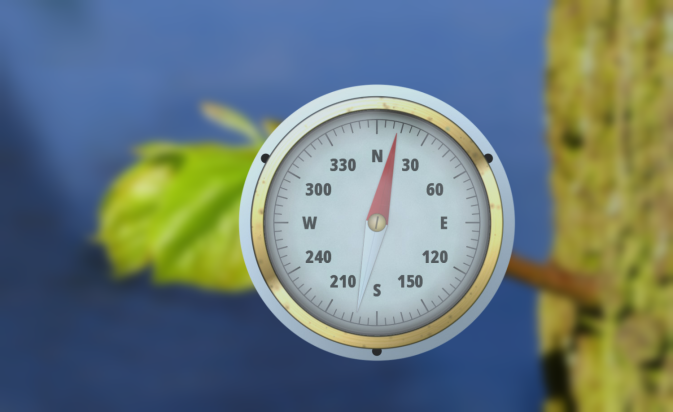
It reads 12.5,°
